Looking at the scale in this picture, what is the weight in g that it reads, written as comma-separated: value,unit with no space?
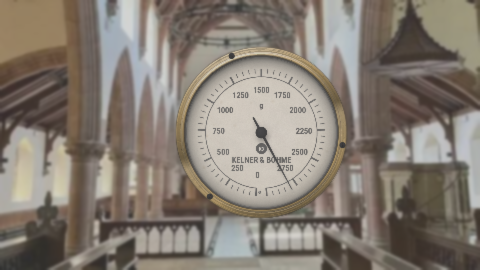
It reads 2800,g
